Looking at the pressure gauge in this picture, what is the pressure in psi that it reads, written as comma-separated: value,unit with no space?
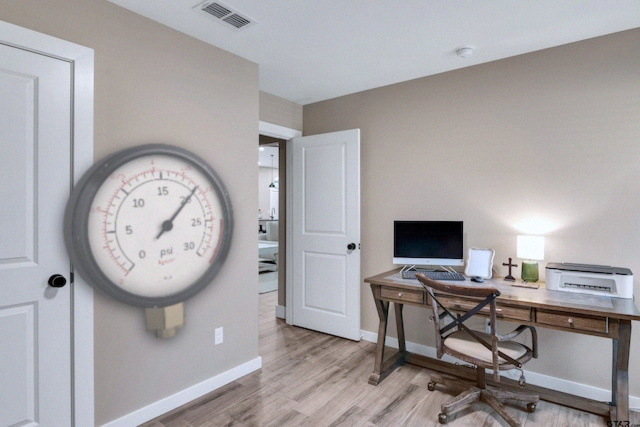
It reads 20,psi
